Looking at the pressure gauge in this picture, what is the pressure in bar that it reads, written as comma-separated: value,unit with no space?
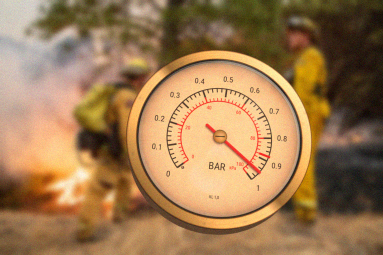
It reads 0.96,bar
